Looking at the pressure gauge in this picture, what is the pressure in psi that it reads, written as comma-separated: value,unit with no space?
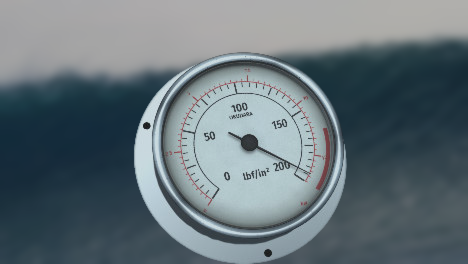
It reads 195,psi
